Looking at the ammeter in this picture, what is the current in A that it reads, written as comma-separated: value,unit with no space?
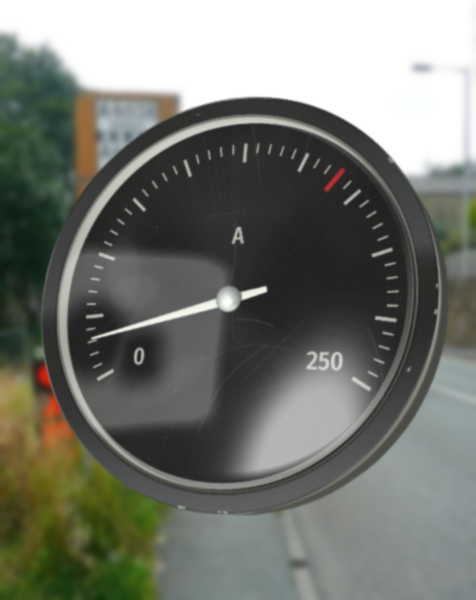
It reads 15,A
